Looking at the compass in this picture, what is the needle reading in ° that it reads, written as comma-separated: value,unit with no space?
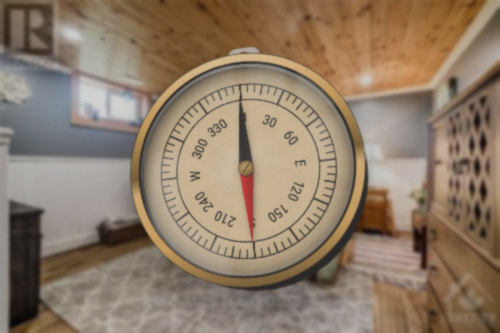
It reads 180,°
